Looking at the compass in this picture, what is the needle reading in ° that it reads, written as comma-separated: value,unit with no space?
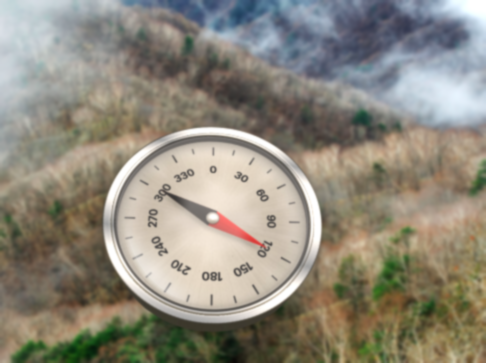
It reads 120,°
